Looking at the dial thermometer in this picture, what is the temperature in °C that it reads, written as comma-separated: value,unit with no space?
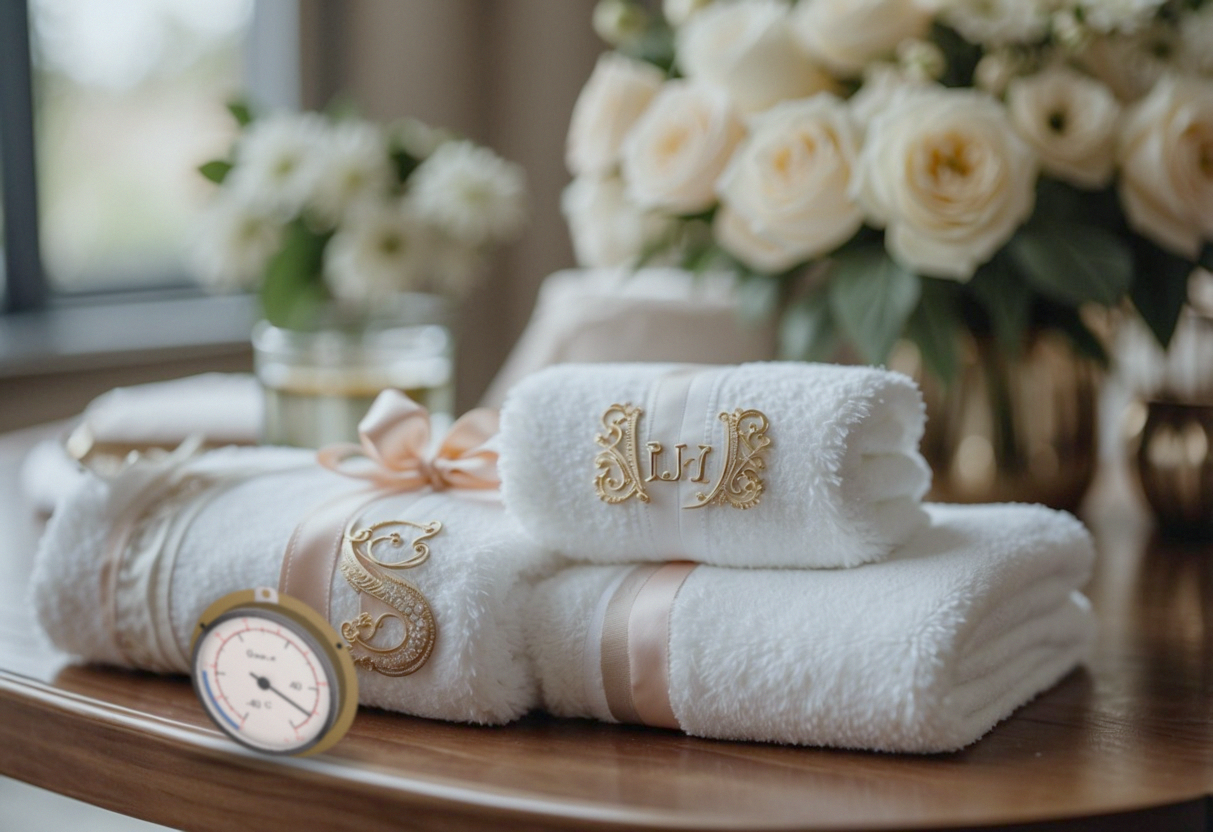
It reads 50,°C
